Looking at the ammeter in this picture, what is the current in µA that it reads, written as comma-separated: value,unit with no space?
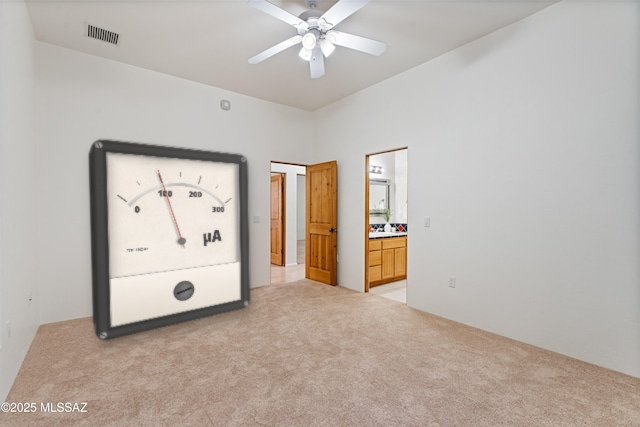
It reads 100,µA
